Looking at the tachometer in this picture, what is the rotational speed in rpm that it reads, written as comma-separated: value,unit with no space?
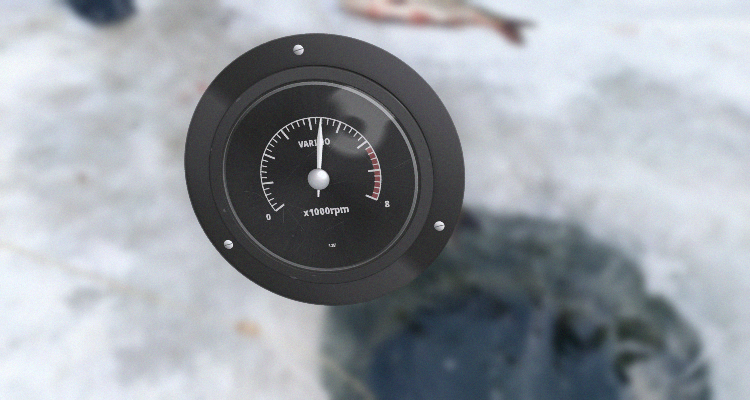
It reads 4400,rpm
